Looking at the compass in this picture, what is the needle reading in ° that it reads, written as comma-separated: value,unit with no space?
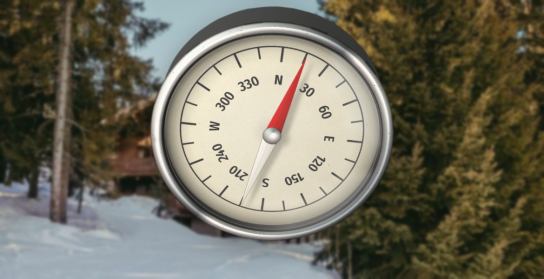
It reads 15,°
